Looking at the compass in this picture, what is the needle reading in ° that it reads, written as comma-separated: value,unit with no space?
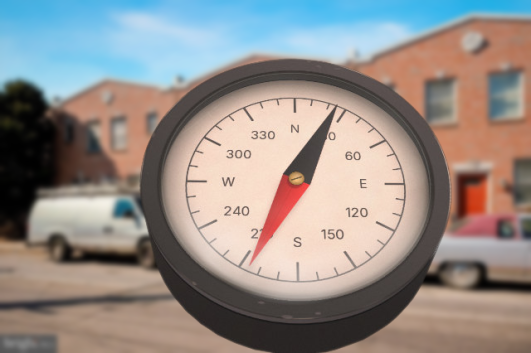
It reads 205,°
